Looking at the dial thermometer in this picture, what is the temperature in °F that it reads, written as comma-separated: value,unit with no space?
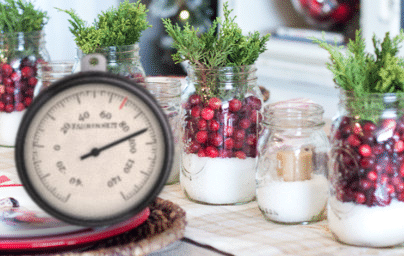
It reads 90,°F
